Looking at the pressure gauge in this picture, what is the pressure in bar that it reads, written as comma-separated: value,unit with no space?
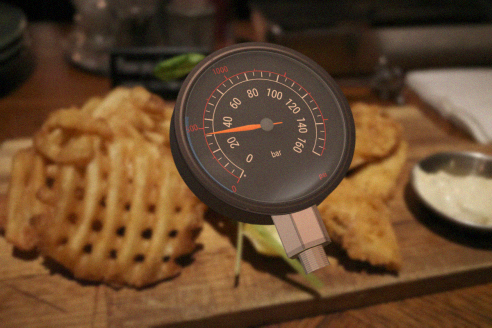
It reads 30,bar
